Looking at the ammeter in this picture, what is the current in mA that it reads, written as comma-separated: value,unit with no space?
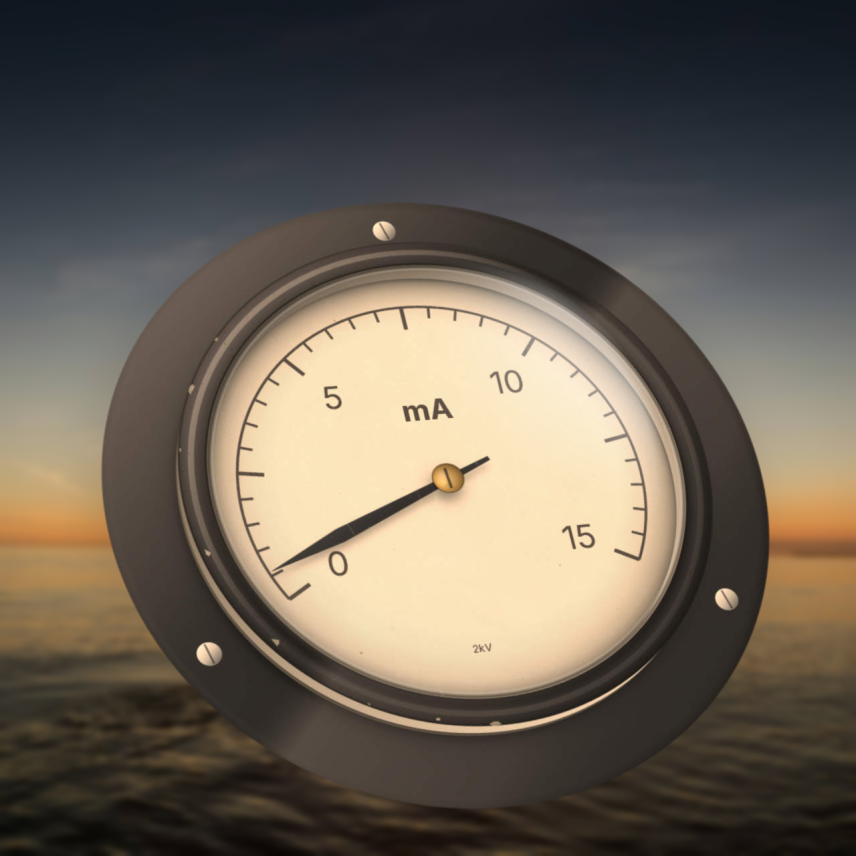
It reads 0.5,mA
